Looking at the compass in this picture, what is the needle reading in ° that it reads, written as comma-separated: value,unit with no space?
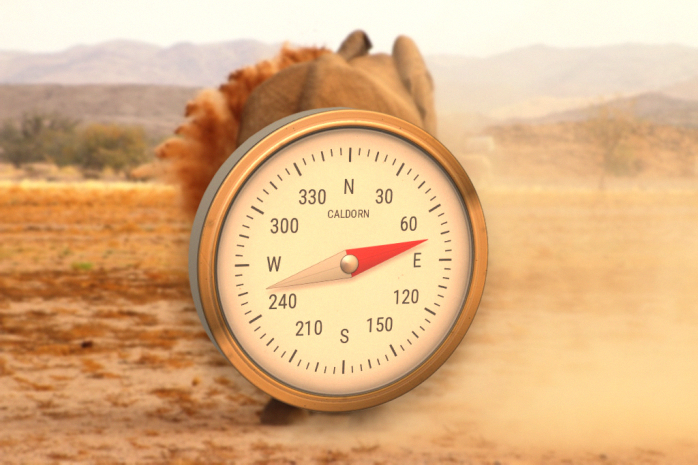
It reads 75,°
